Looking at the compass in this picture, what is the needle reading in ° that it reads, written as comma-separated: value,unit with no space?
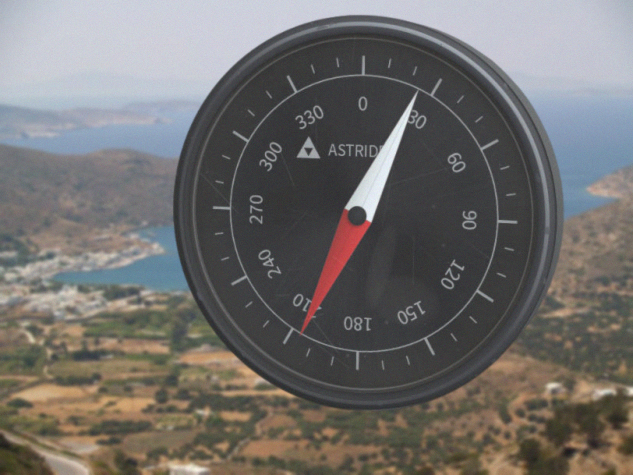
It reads 205,°
